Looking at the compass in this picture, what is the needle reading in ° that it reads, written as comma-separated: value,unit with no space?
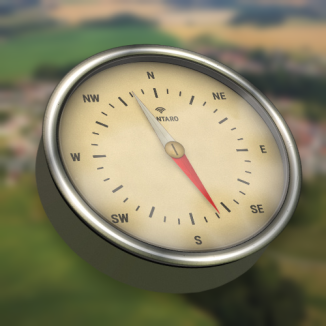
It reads 160,°
